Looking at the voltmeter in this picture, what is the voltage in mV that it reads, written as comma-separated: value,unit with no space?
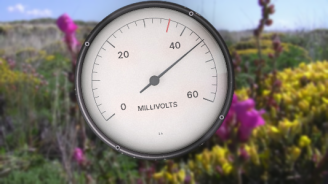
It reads 45,mV
